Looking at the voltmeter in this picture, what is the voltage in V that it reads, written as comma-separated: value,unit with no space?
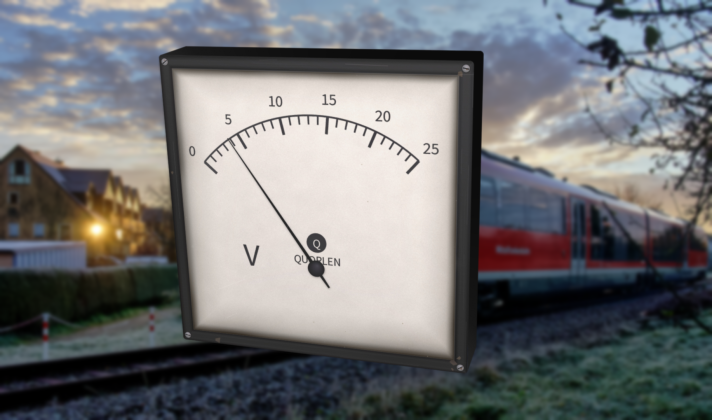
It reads 4,V
